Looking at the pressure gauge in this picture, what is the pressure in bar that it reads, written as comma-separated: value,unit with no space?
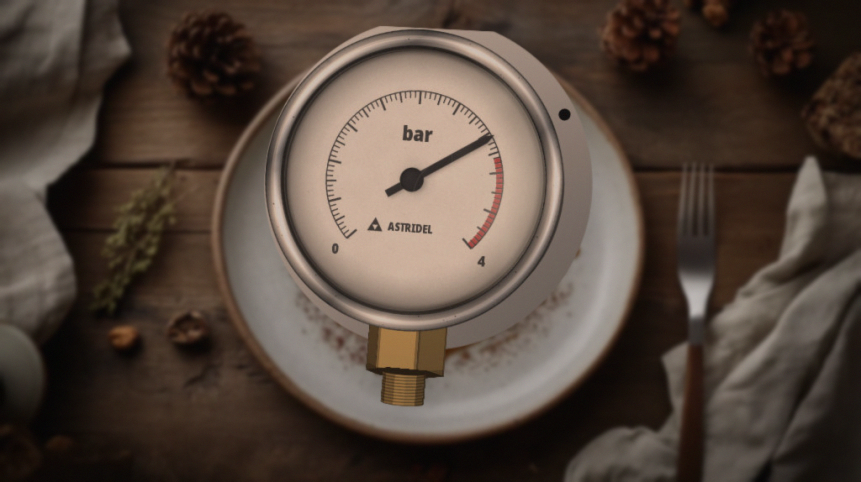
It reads 2.85,bar
